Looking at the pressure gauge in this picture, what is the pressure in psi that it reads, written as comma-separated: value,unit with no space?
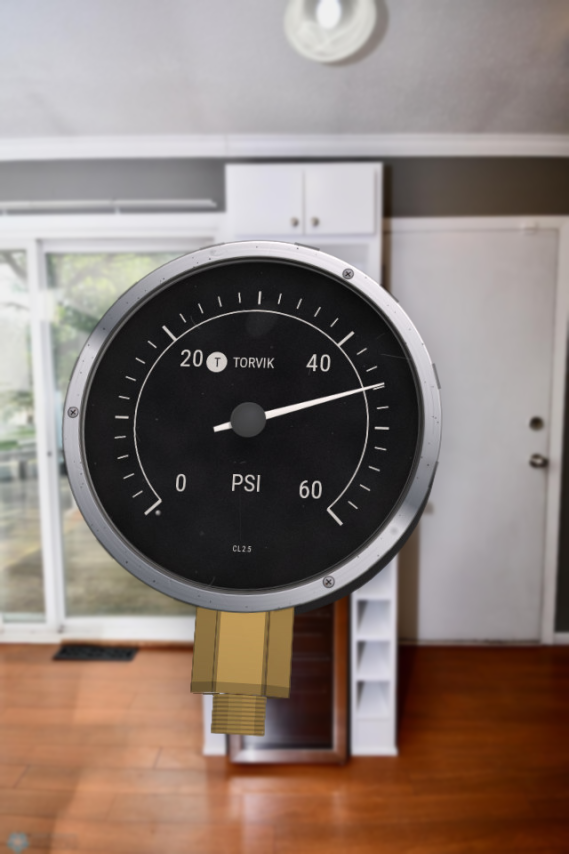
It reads 46,psi
